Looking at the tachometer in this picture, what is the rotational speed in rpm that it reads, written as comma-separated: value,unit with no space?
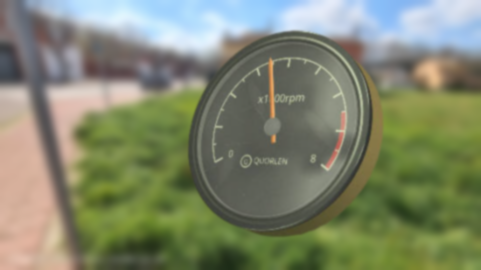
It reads 3500,rpm
